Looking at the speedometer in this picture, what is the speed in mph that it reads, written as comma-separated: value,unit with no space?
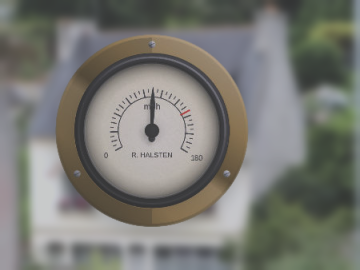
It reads 90,mph
